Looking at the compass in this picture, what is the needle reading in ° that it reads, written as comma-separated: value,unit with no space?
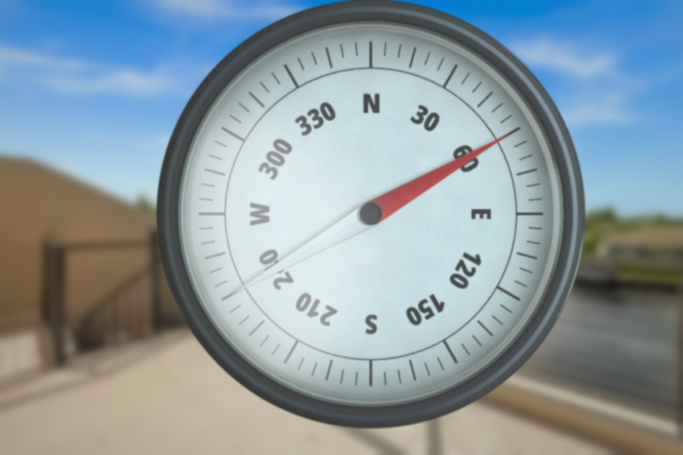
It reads 60,°
